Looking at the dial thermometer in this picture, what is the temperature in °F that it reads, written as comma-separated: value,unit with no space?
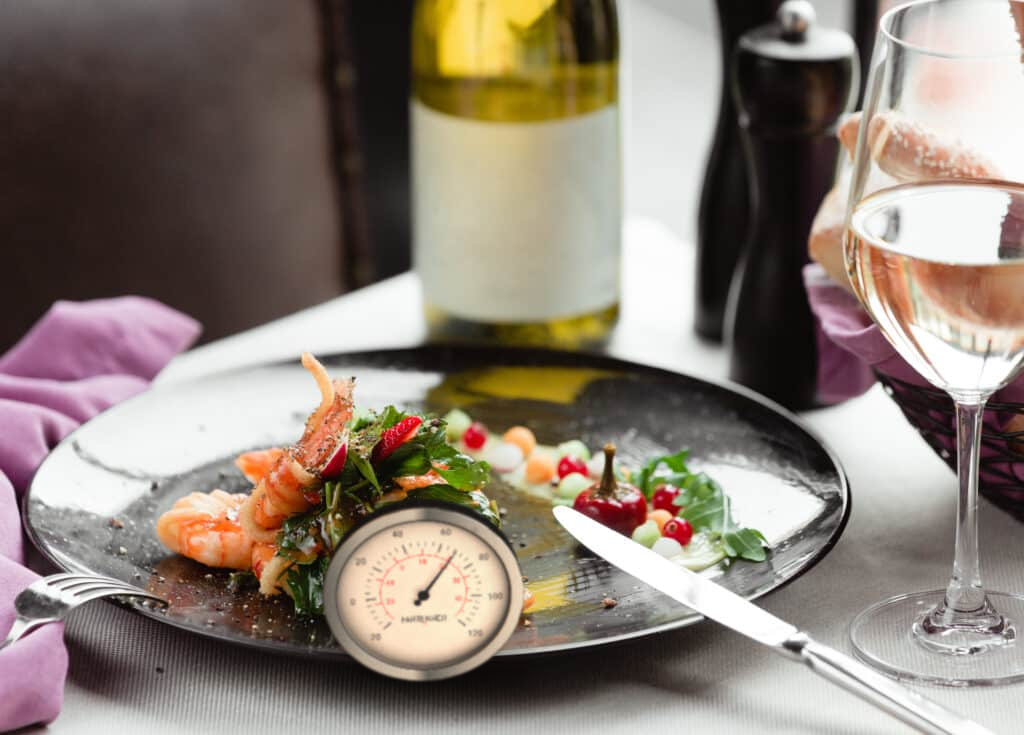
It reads 68,°F
